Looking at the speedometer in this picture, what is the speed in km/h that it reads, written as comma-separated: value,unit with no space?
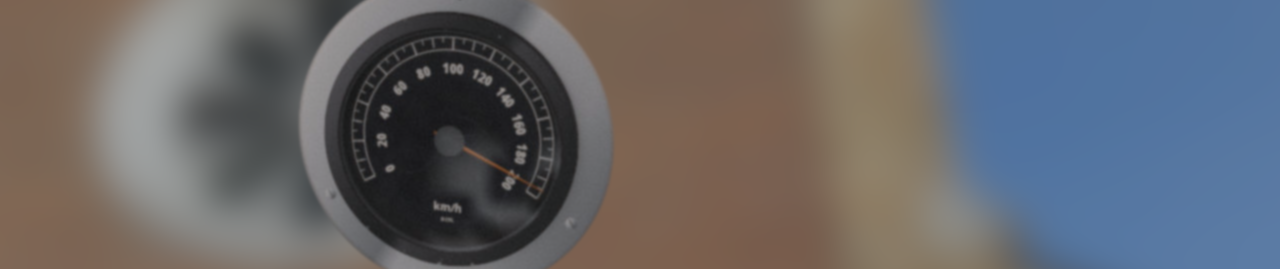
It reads 195,km/h
